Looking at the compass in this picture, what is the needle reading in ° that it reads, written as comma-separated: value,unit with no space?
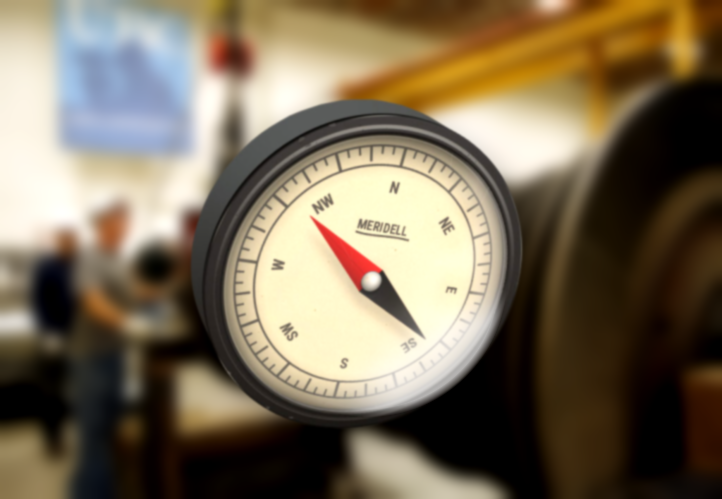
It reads 305,°
